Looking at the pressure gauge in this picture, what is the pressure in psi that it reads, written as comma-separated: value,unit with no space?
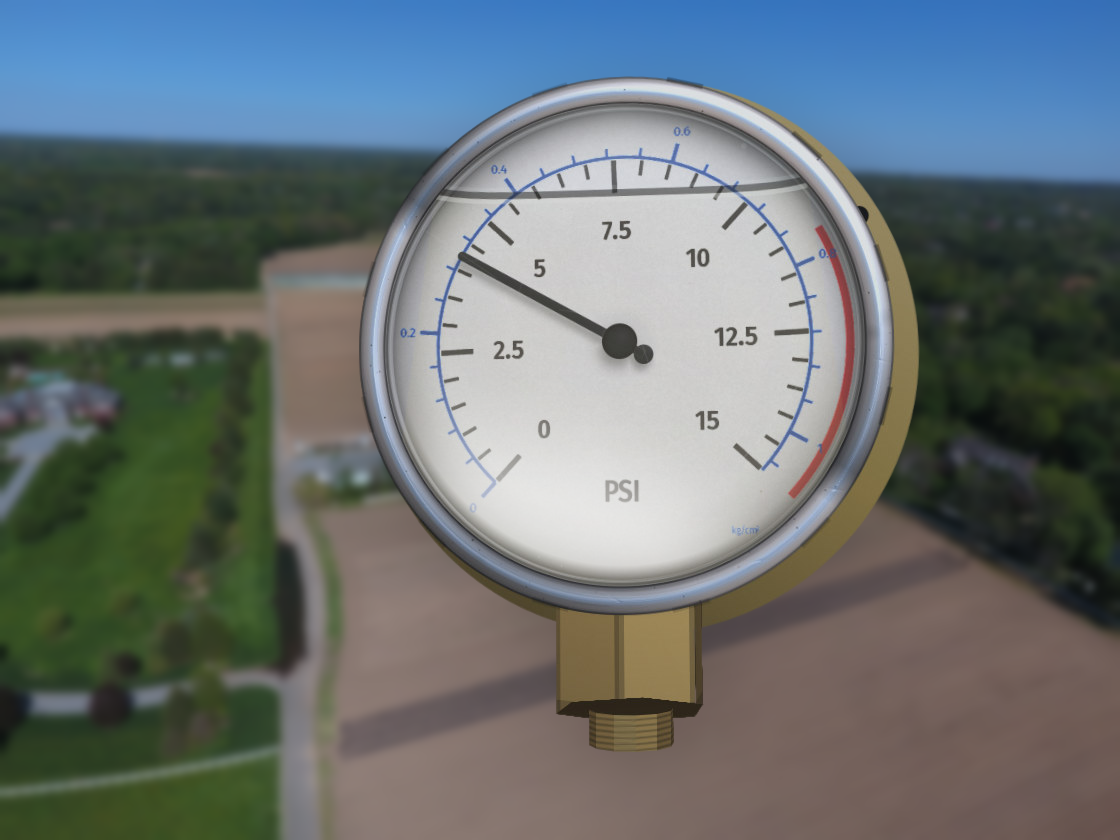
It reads 4.25,psi
